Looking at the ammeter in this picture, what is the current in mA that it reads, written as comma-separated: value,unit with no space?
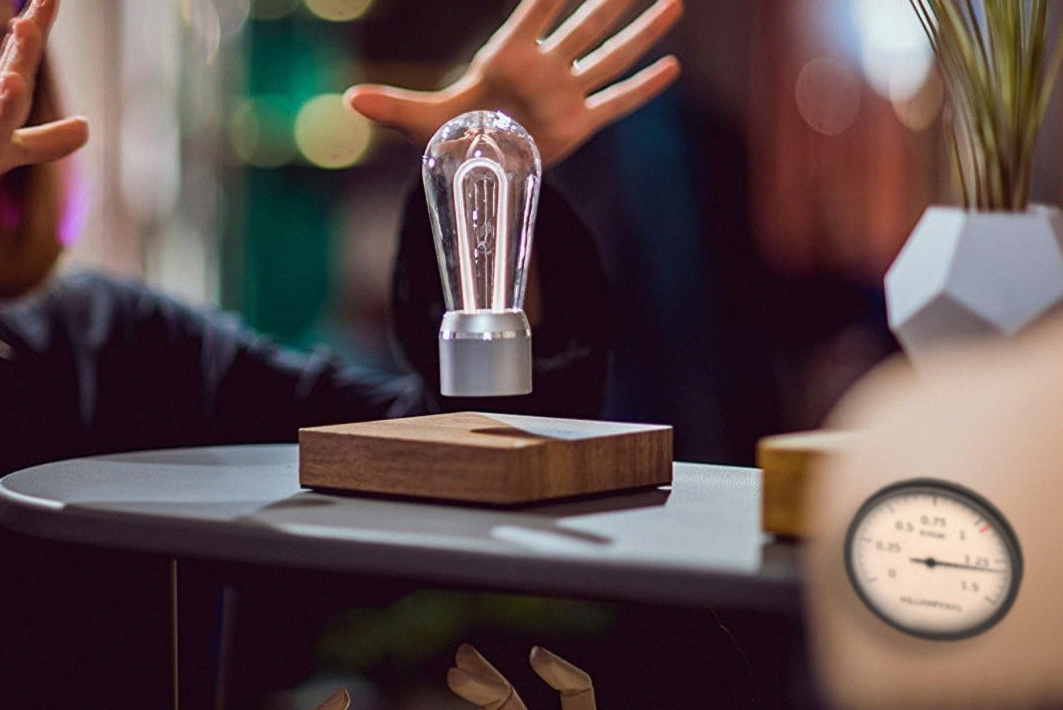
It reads 1.3,mA
